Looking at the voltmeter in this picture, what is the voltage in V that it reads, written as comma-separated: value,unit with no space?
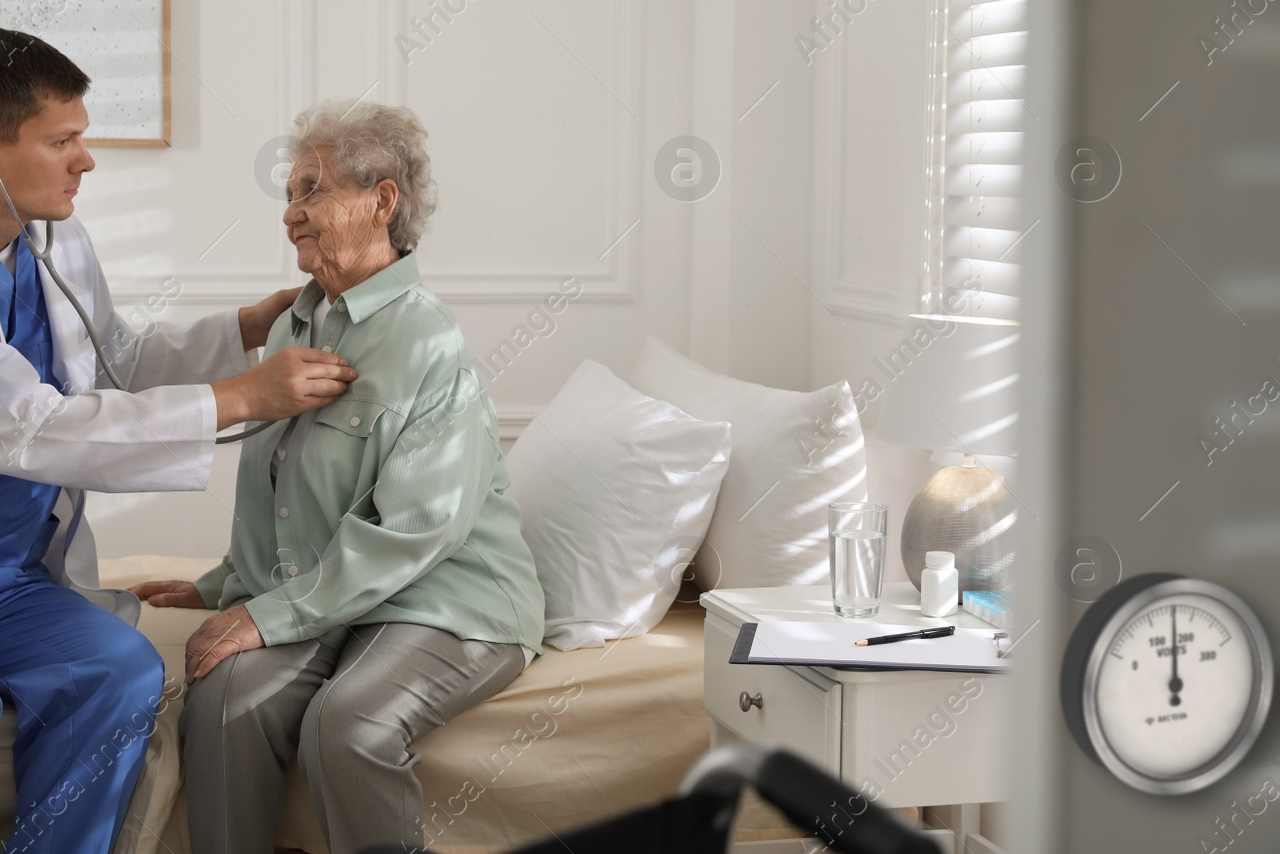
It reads 150,V
